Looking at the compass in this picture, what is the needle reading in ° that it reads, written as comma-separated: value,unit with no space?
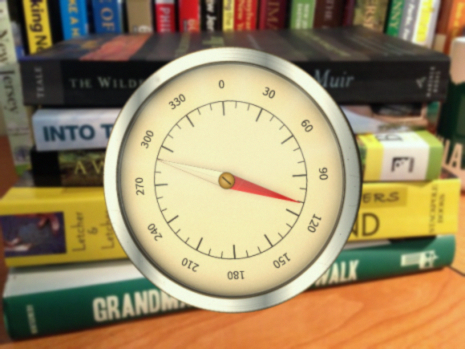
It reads 110,°
